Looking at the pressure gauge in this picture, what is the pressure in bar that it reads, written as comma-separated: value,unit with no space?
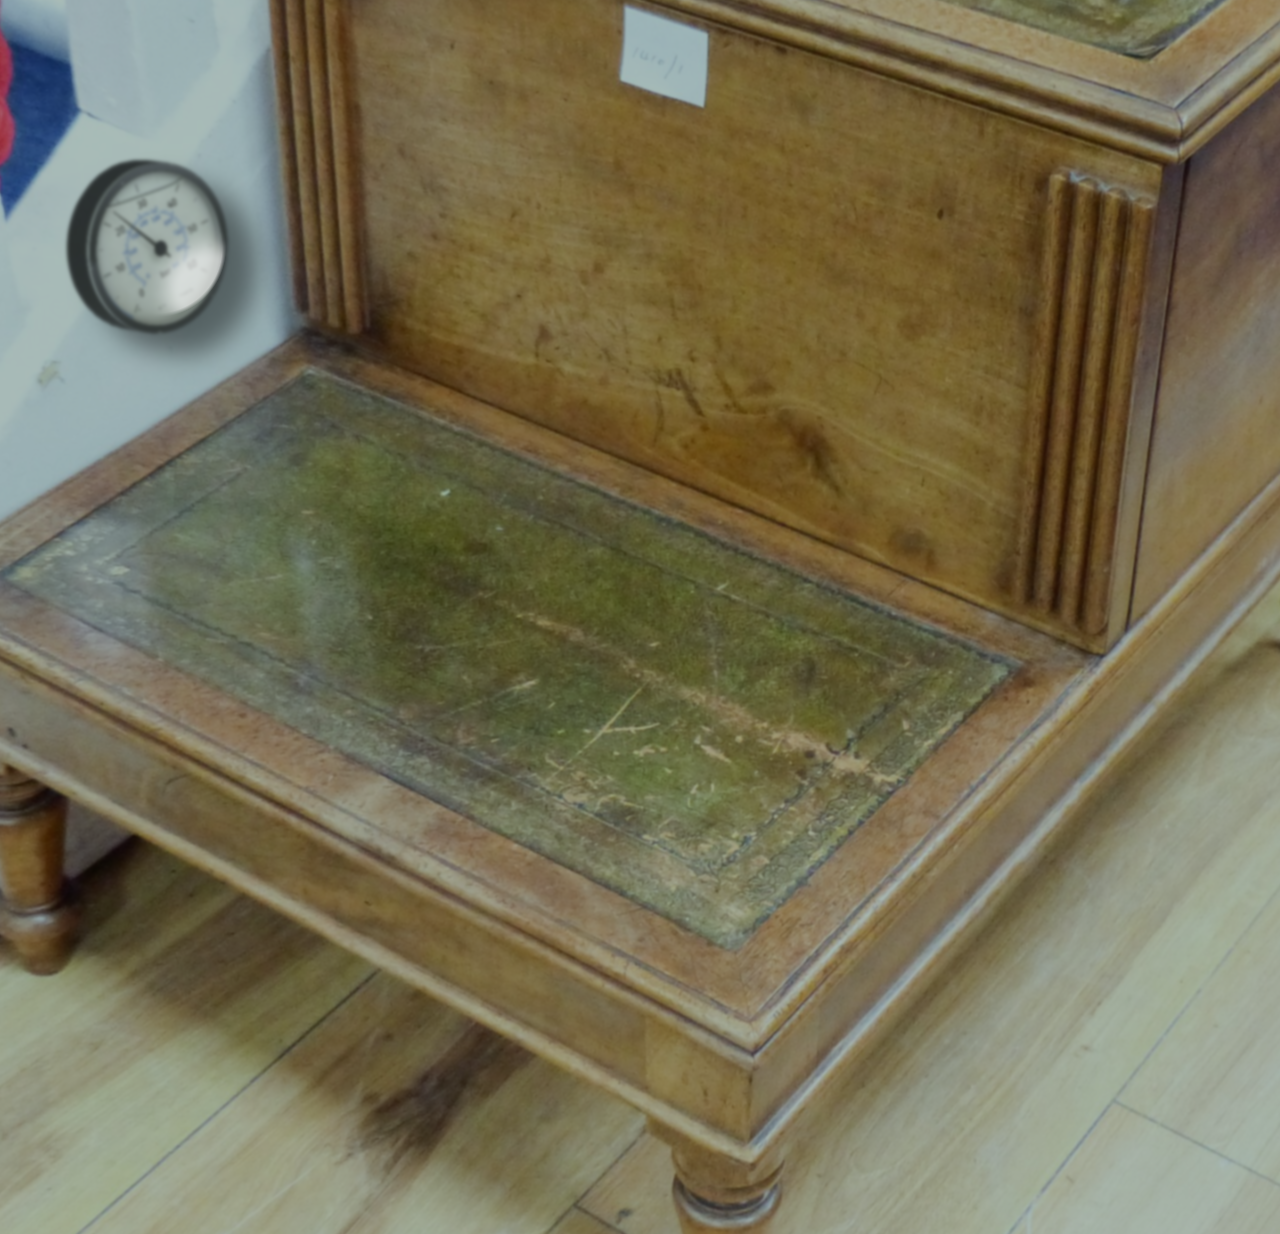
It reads 22.5,bar
